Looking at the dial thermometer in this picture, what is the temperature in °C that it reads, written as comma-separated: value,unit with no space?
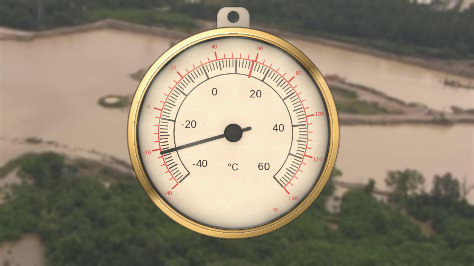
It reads -30,°C
